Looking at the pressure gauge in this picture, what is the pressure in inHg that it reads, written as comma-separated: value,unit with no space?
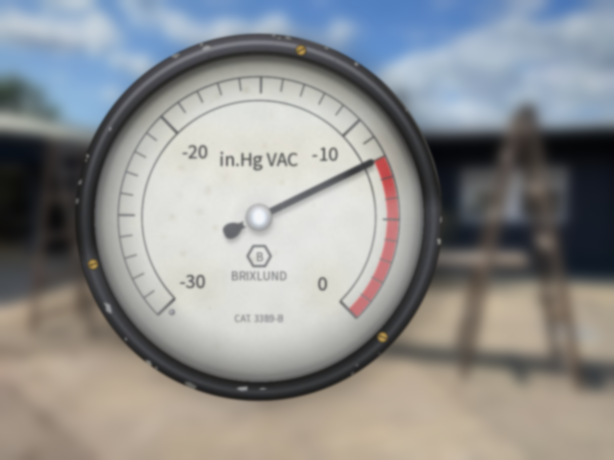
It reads -8,inHg
